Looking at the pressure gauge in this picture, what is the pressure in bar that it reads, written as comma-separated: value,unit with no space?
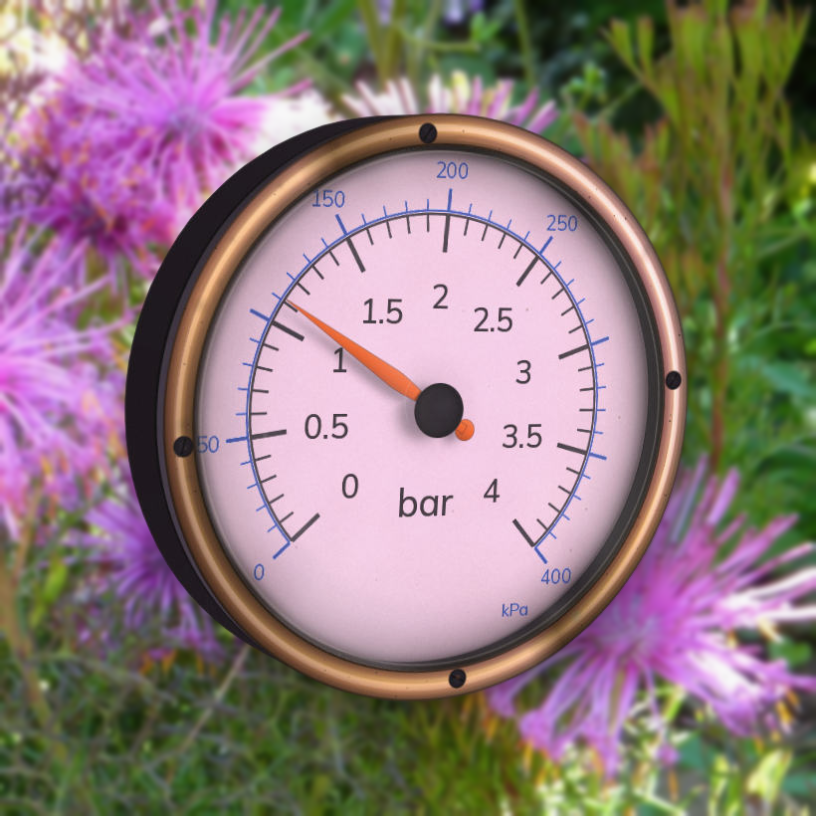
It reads 1.1,bar
